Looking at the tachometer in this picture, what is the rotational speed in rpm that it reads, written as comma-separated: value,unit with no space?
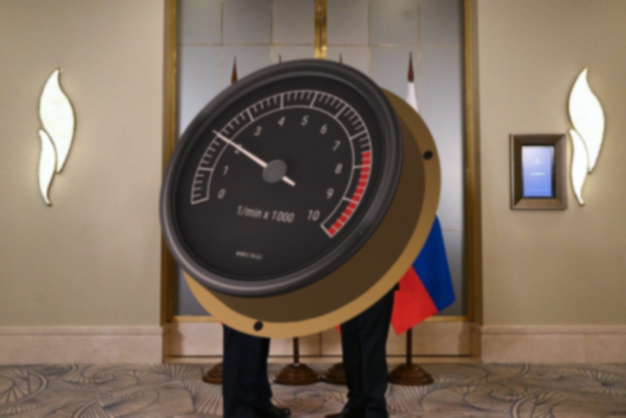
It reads 2000,rpm
